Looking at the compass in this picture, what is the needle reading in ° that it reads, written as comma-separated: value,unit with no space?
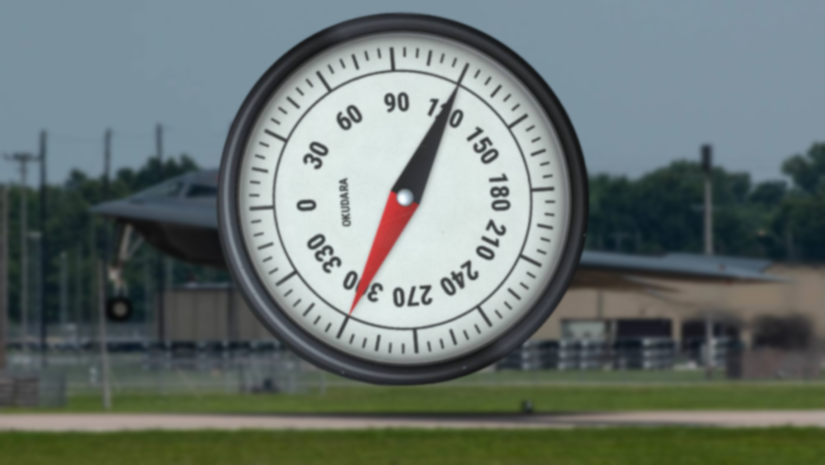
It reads 300,°
